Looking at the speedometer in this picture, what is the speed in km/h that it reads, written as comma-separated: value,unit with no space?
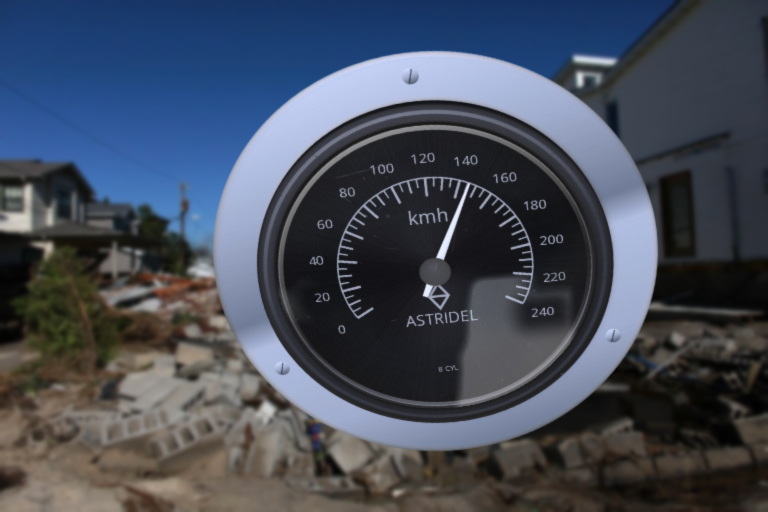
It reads 145,km/h
